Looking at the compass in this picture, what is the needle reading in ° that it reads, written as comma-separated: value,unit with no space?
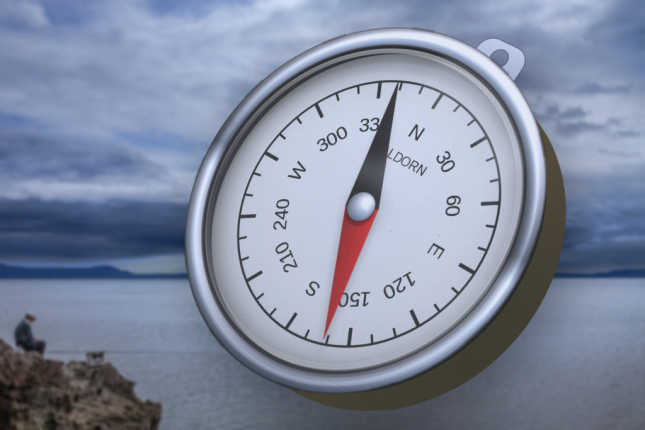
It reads 160,°
